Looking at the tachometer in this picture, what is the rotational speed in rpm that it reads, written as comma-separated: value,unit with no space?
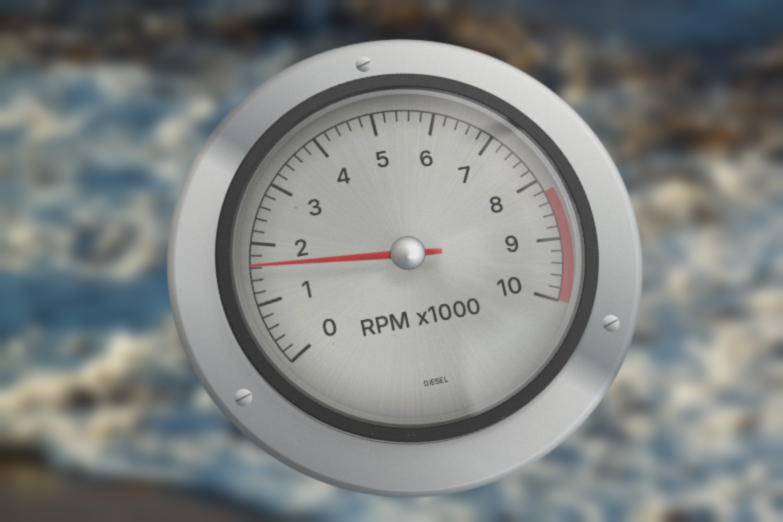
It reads 1600,rpm
